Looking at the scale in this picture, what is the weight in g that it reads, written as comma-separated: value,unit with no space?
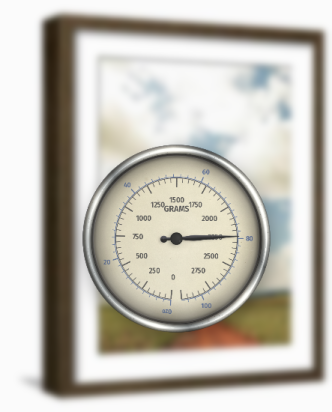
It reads 2250,g
